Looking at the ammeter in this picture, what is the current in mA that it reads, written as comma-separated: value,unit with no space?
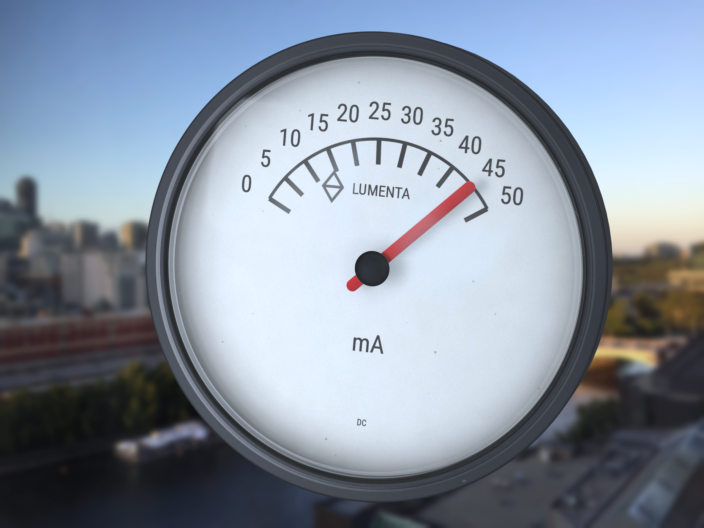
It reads 45,mA
